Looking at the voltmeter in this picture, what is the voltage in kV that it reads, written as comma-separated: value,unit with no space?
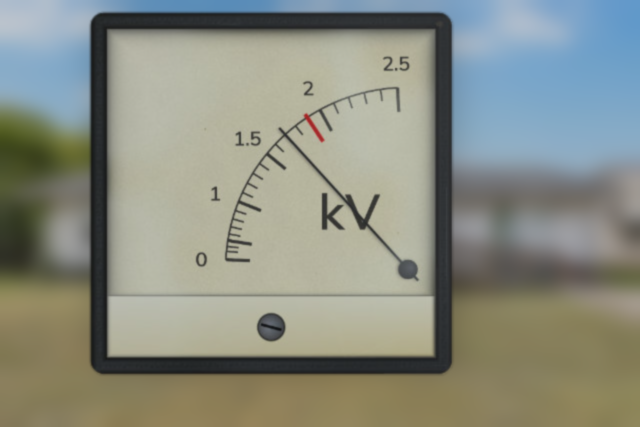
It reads 1.7,kV
